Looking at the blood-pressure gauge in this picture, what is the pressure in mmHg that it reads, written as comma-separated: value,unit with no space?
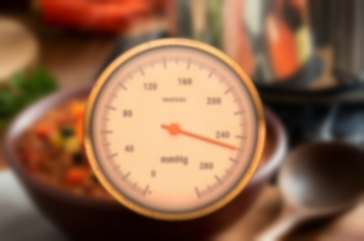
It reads 250,mmHg
